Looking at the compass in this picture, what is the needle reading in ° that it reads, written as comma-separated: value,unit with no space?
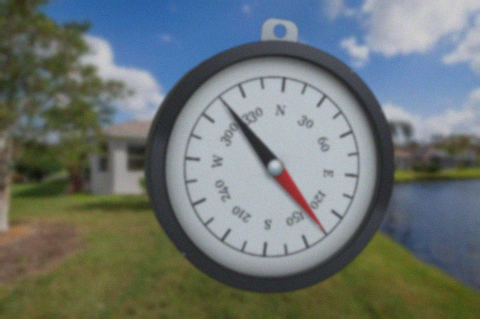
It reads 135,°
